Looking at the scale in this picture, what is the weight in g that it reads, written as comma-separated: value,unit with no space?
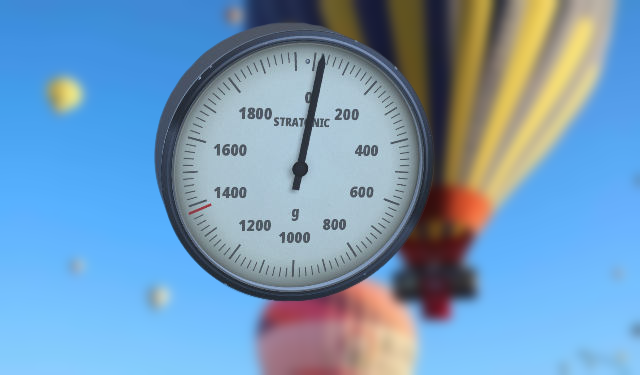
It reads 20,g
